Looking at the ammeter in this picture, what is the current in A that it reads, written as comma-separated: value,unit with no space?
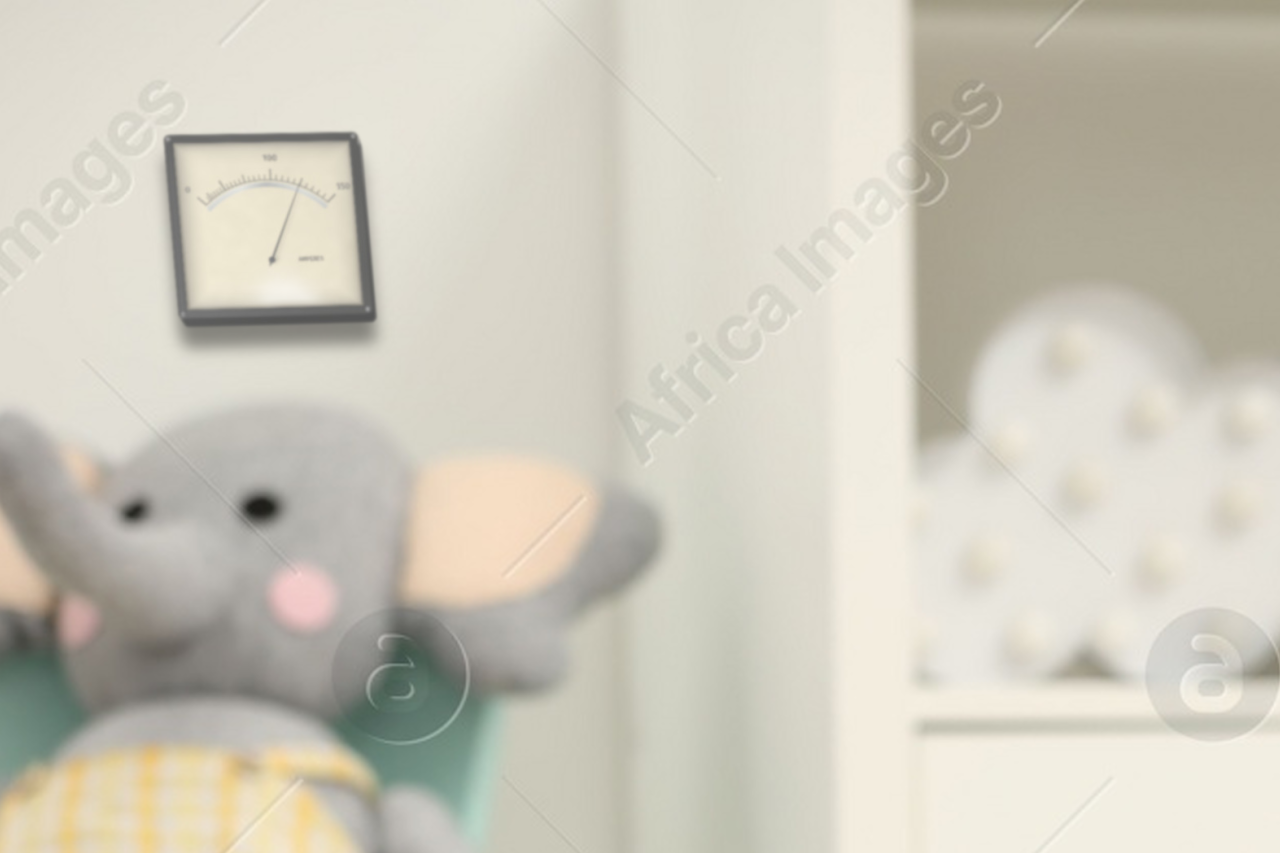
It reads 125,A
